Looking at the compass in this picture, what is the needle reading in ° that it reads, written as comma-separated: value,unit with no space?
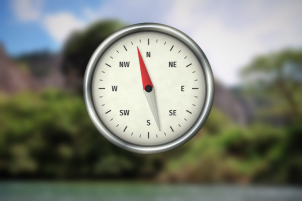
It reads 345,°
